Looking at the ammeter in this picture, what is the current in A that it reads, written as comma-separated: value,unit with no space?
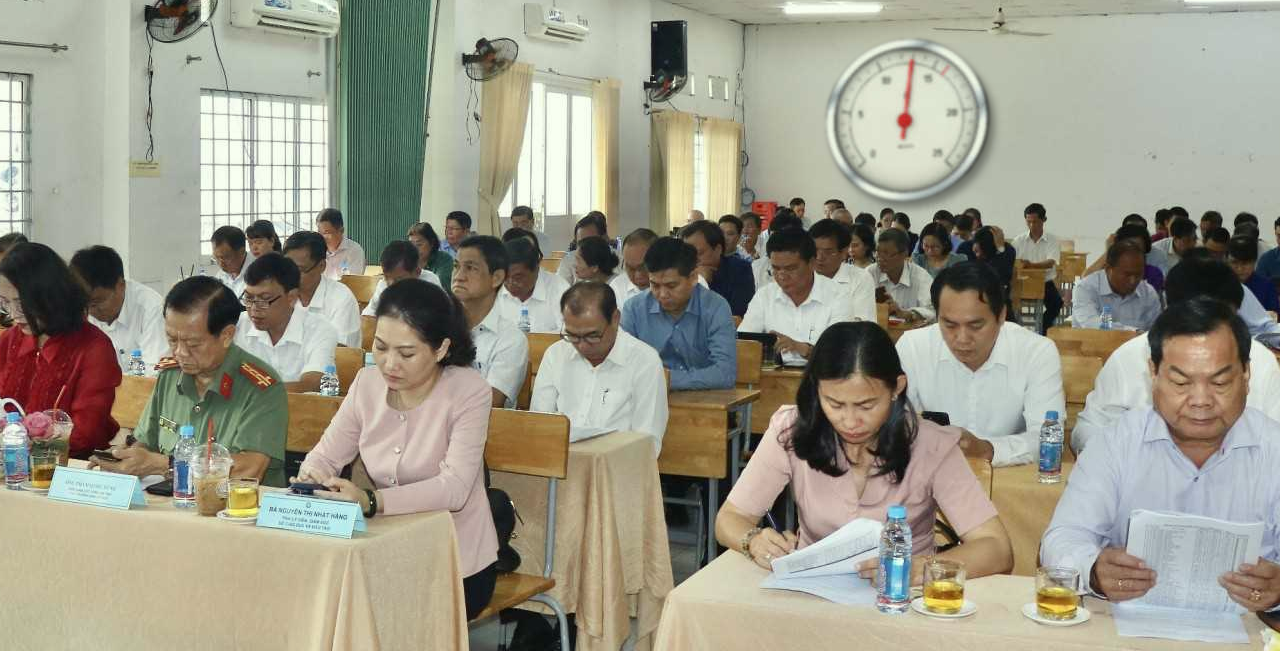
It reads 13,A
